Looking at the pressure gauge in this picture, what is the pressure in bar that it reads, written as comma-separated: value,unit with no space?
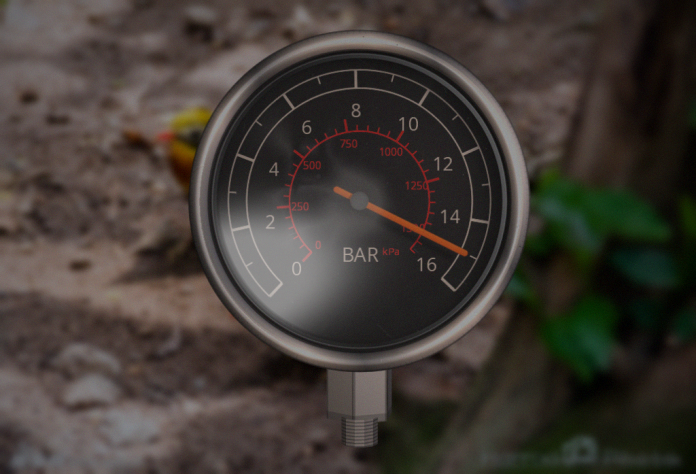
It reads 15,bar
